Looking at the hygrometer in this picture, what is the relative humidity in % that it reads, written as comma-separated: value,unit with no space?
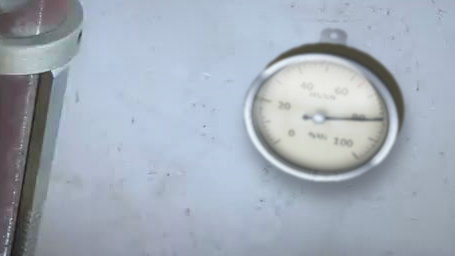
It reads 80,%
